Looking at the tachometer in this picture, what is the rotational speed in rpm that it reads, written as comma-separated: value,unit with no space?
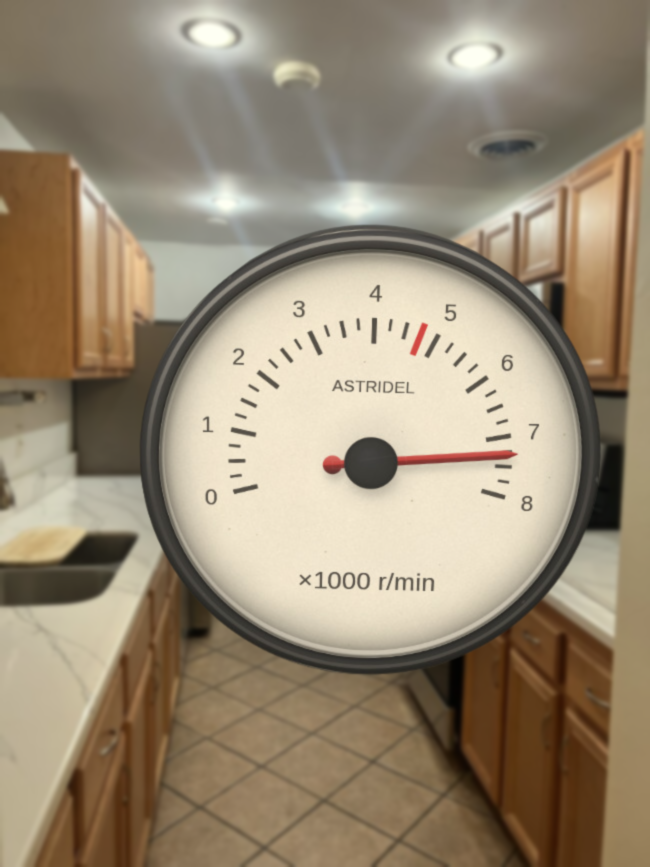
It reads 7250,rpm
